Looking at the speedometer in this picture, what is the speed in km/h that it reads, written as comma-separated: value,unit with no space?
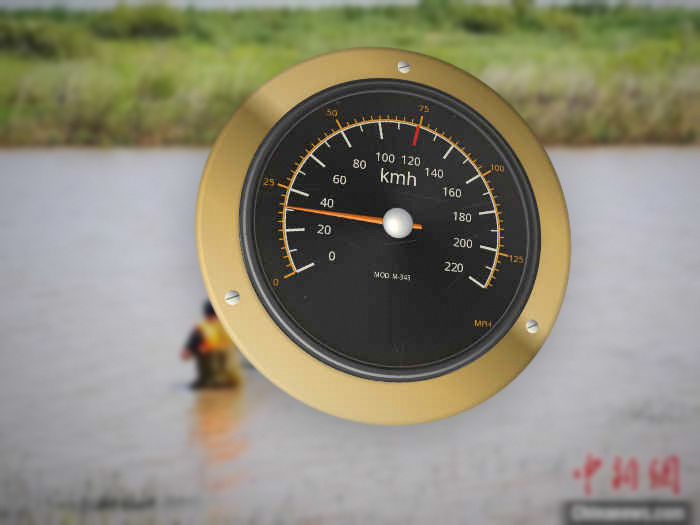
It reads 30,km/h
